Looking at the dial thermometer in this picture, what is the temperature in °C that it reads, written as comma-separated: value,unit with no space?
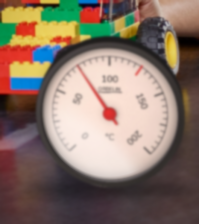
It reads 75,°C
